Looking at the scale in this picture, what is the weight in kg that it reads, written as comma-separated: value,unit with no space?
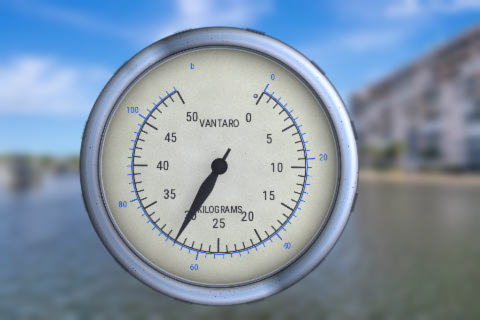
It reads 30,kg
